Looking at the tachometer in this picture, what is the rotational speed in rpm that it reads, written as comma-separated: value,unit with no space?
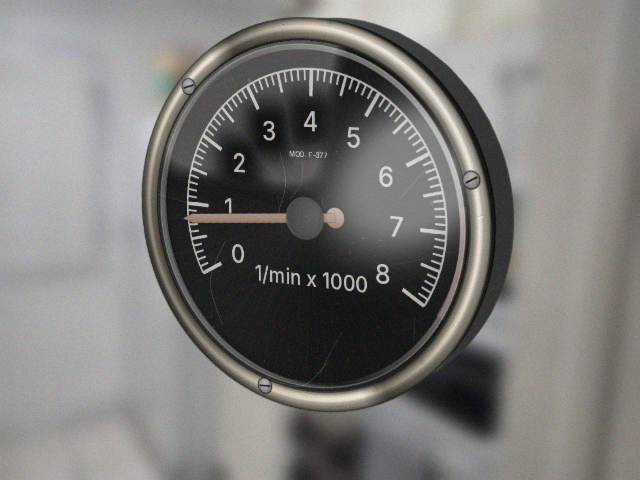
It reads 800,rpm
